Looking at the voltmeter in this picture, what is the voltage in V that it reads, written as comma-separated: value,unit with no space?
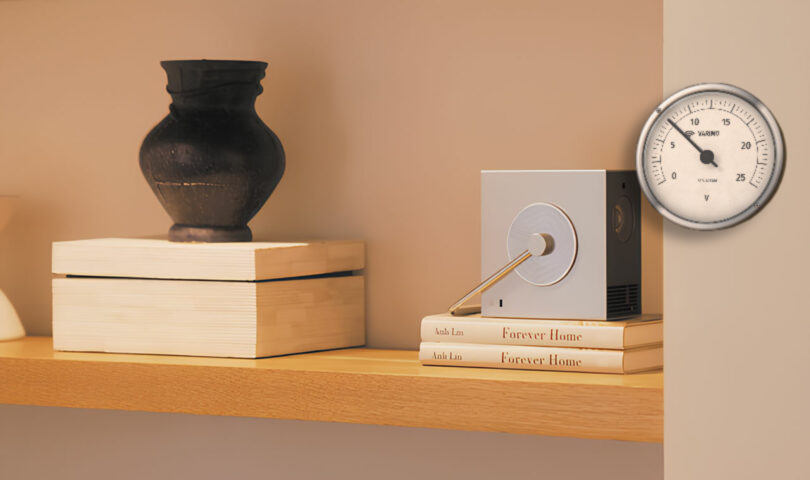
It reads 7.5,V
